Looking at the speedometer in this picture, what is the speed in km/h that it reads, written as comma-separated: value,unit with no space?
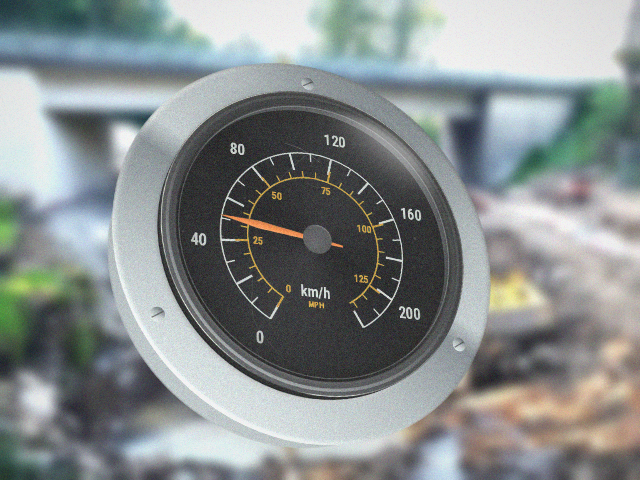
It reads 50,km/h
